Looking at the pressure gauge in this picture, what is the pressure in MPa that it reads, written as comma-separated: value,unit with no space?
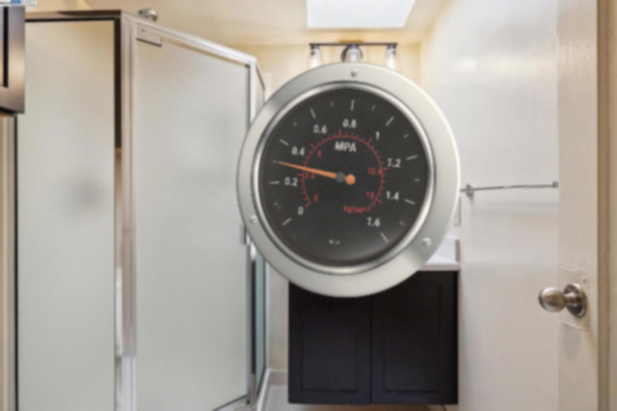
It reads 0.3,MPa
